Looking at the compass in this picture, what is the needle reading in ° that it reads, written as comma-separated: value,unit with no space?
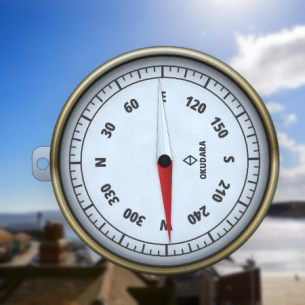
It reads 267.5,°
